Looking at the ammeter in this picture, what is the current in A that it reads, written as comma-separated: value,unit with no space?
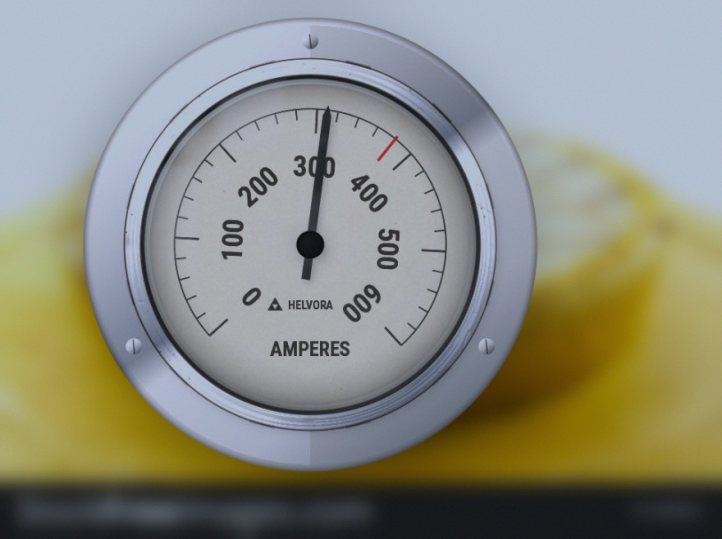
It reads 310,A
